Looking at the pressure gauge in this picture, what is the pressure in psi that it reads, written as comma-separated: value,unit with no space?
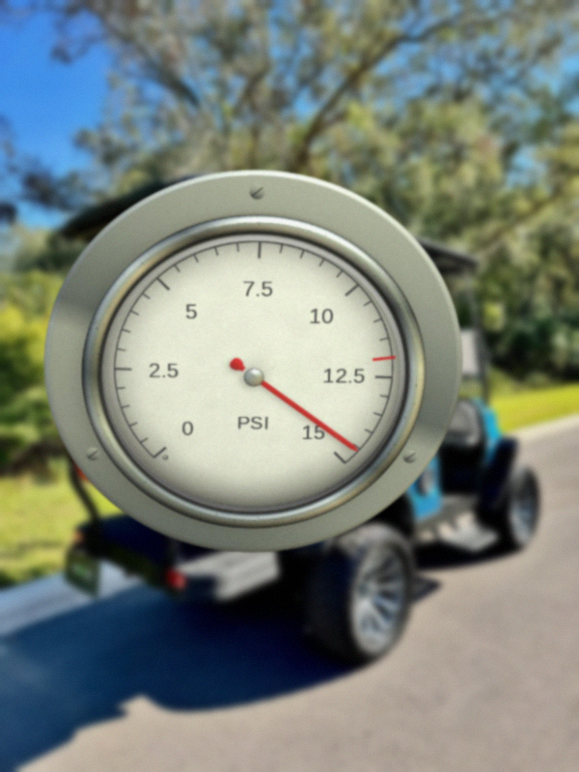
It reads 14.5,psi
